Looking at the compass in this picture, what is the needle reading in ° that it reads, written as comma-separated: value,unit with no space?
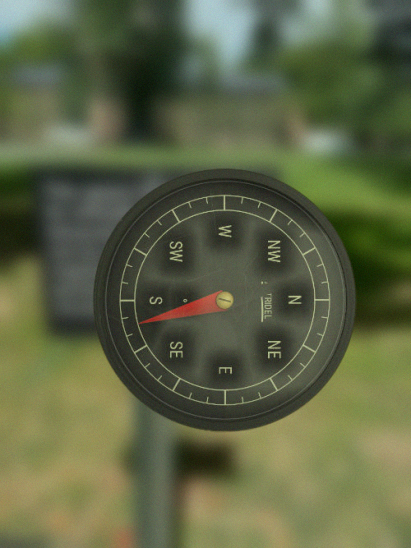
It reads 165,°
